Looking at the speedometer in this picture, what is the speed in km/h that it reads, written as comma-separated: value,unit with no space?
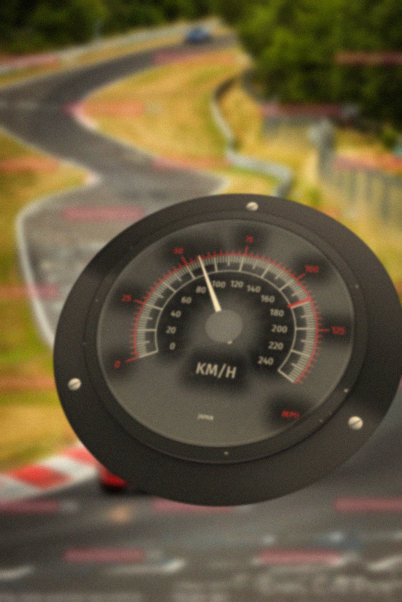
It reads 90,km/h
